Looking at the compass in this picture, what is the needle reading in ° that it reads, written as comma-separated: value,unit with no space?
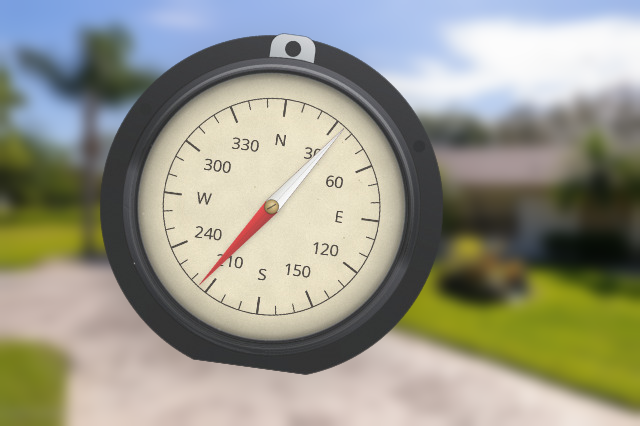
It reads 215,°
